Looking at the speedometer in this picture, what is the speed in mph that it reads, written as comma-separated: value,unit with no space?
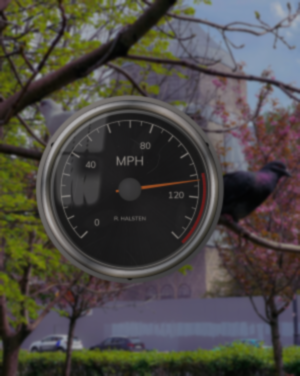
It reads 112.5,mph
